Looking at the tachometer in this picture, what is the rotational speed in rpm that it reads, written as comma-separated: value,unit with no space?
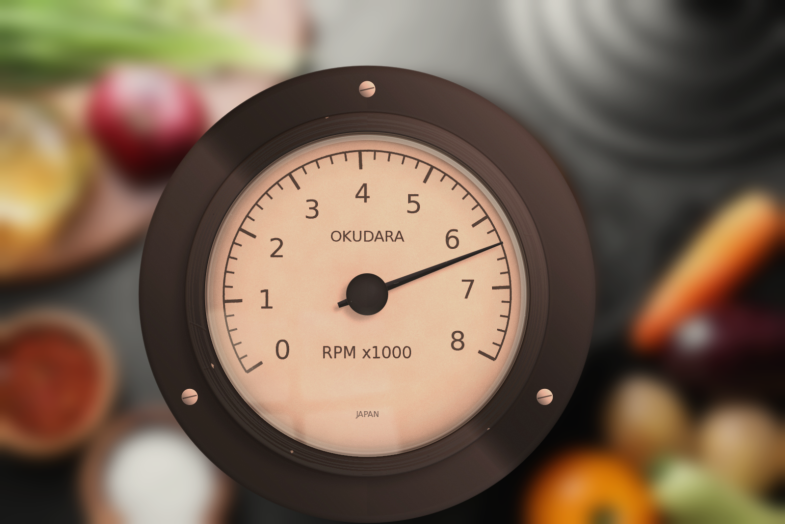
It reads 6400,rpm
